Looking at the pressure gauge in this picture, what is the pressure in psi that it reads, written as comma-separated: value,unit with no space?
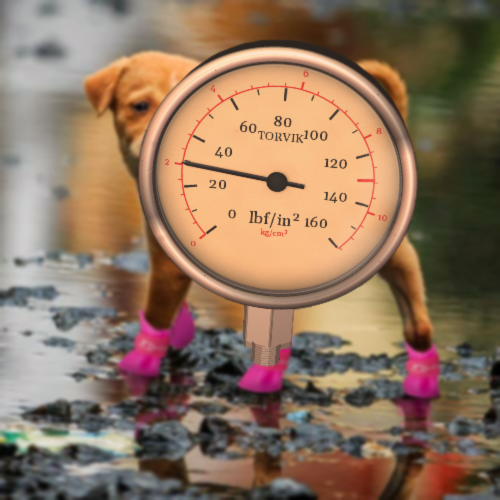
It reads 30,psi
